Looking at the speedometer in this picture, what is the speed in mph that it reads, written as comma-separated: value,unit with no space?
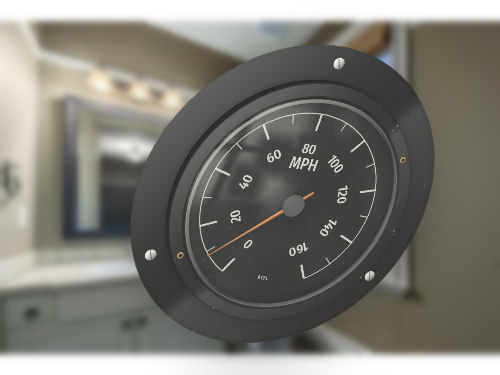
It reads 10,mph
